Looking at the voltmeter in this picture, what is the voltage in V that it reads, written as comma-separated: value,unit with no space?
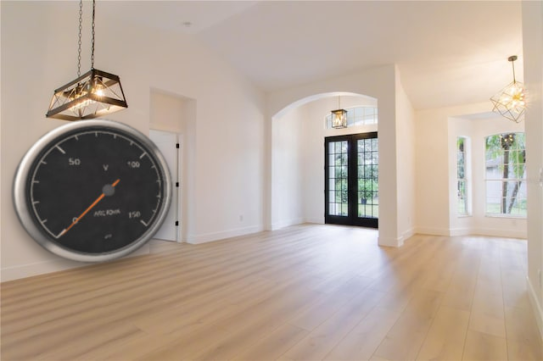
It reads 0,V
